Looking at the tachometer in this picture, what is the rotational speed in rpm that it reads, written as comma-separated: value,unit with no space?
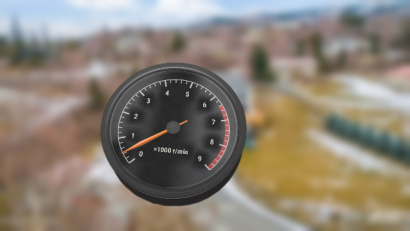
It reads 400,rpm
